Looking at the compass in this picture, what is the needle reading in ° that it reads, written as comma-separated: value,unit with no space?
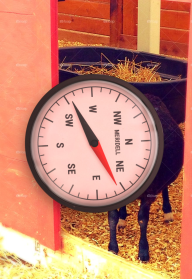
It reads 65,°
